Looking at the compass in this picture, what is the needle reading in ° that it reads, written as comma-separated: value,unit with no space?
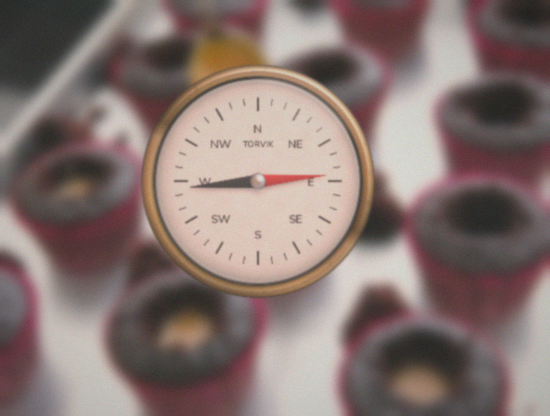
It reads 85,°
